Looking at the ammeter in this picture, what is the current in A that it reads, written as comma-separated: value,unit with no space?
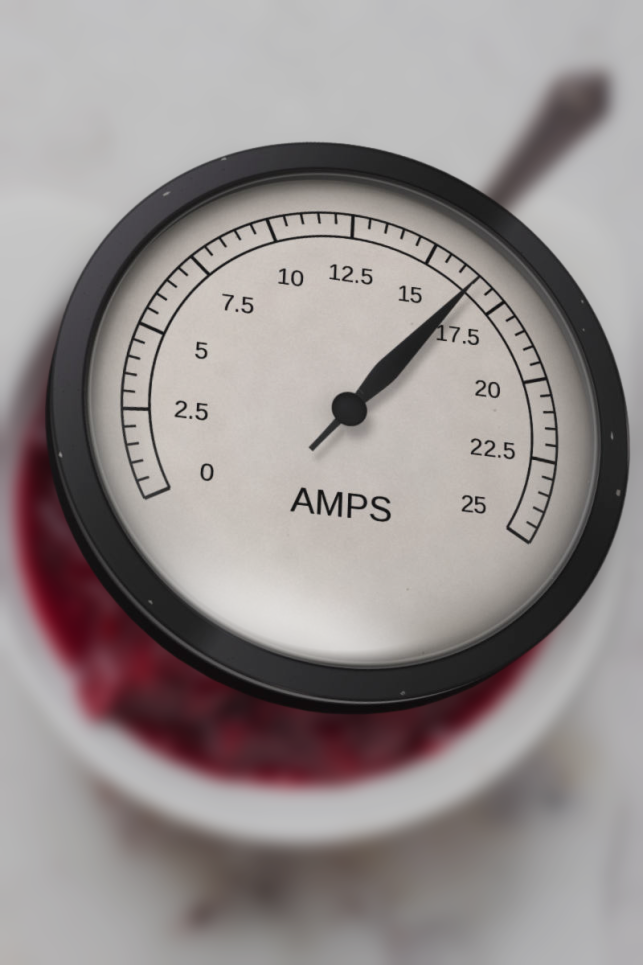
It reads 16.5,A
